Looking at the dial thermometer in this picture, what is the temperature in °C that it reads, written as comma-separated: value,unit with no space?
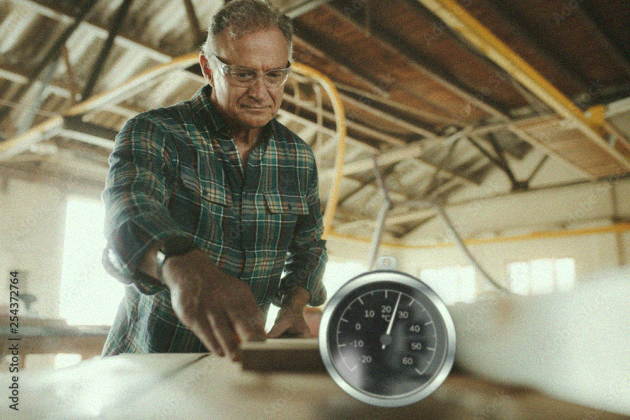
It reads 25,°C
